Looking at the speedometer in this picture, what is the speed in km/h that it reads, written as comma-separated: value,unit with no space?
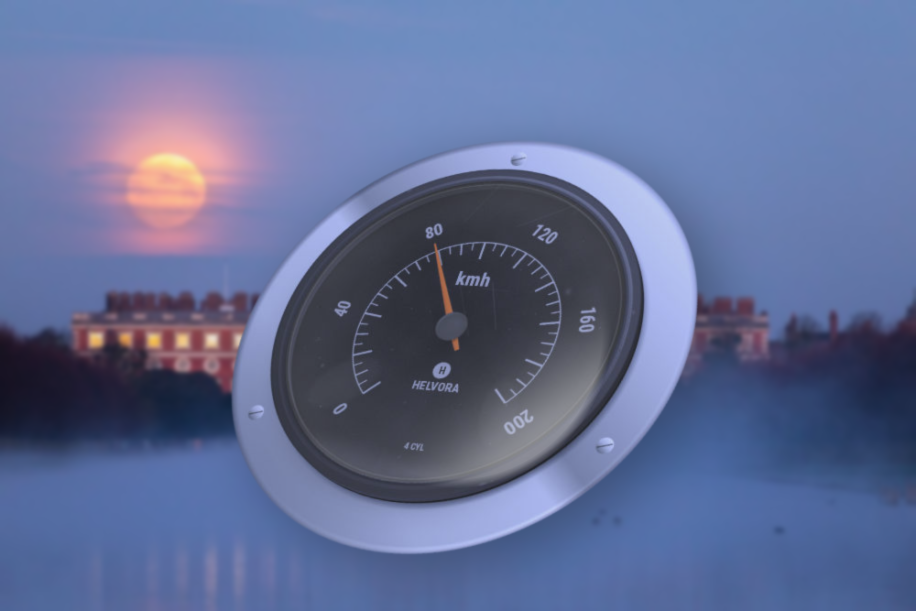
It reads 80,km/h
